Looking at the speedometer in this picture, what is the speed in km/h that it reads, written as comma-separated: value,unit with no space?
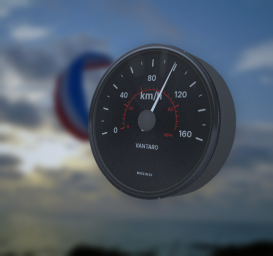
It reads 100,km/h
